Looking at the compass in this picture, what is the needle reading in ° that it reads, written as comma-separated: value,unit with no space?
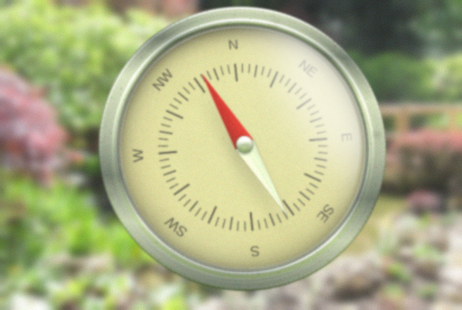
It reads 335,°
